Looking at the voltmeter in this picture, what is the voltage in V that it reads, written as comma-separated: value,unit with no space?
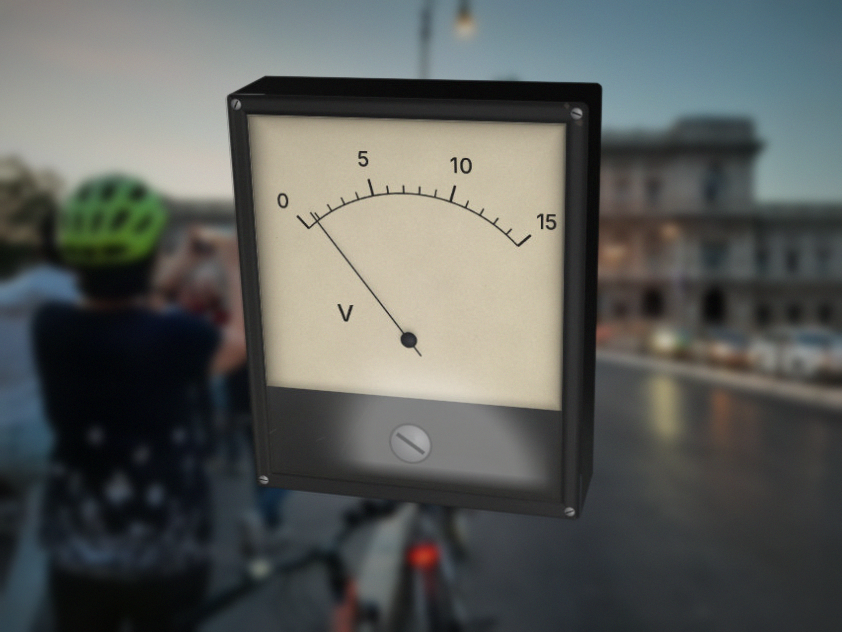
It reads 1,V
